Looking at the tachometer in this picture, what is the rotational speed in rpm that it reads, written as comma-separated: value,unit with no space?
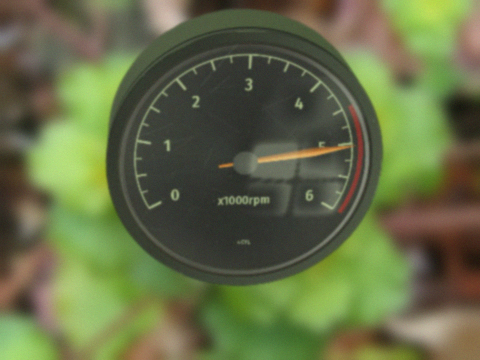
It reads 5000,rpm
